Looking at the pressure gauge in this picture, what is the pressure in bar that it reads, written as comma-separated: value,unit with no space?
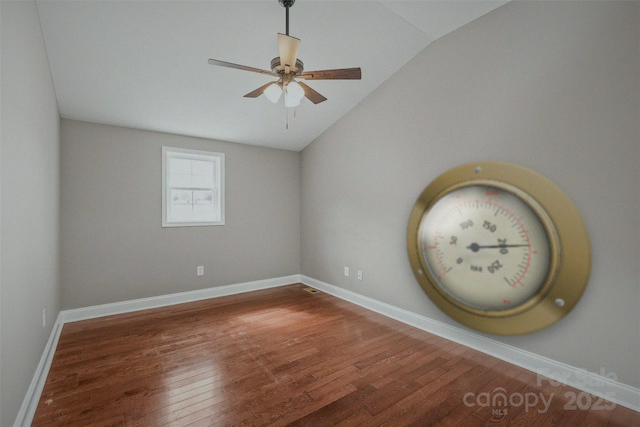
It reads 200,bar
